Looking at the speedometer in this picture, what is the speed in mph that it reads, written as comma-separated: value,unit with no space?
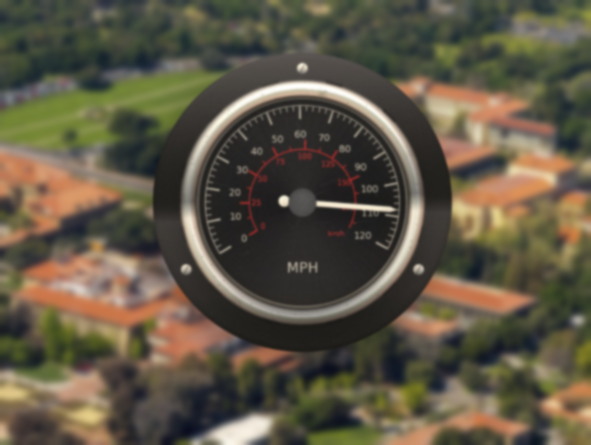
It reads 108,mph
